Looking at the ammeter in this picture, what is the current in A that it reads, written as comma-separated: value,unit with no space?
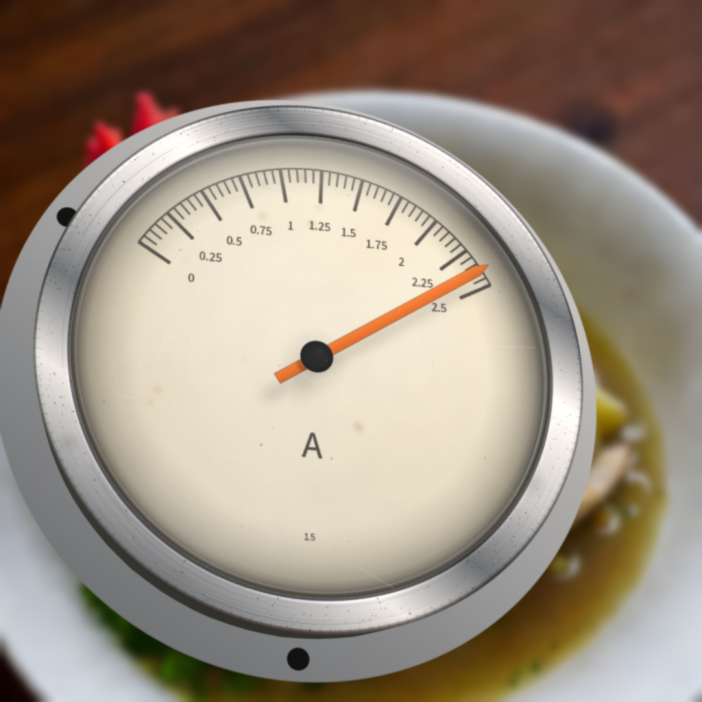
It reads 2.4,A
